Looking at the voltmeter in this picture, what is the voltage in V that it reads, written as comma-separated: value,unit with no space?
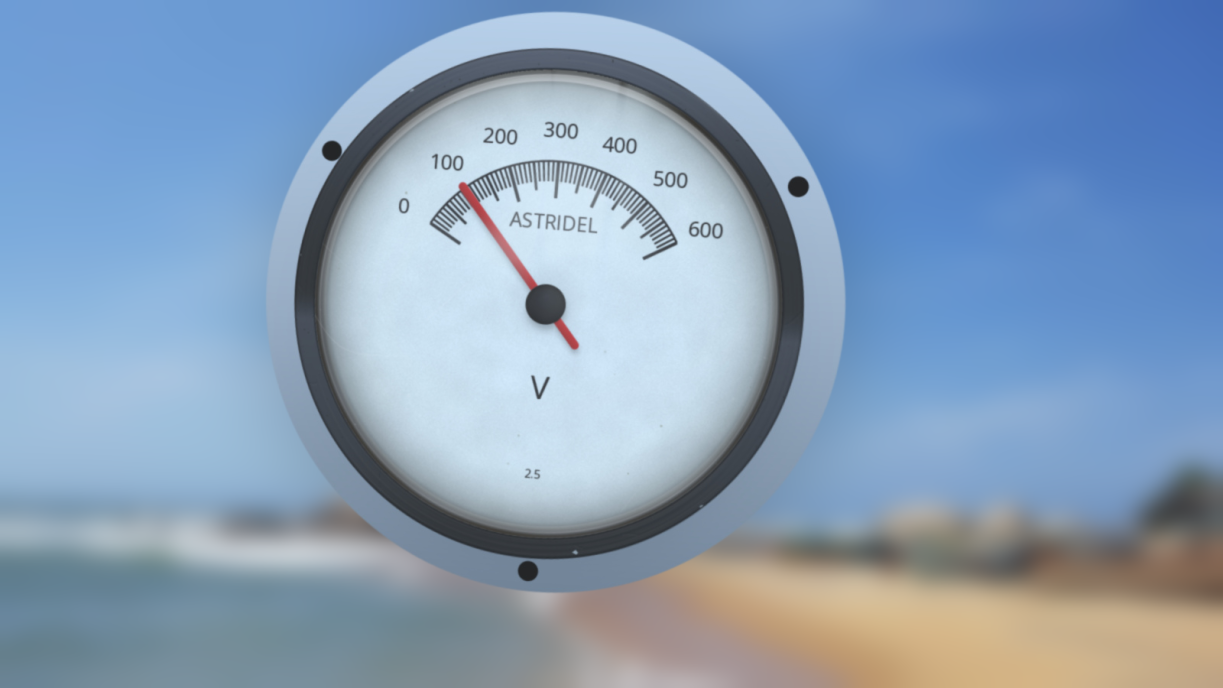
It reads 100,V
